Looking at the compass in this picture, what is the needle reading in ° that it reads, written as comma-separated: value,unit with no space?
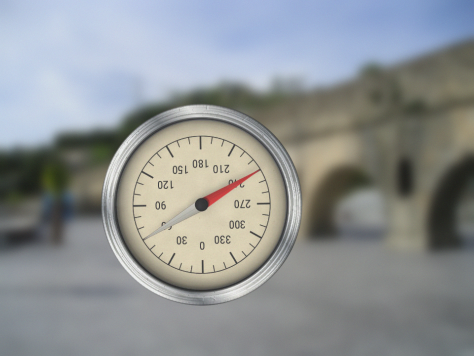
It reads 240,°
